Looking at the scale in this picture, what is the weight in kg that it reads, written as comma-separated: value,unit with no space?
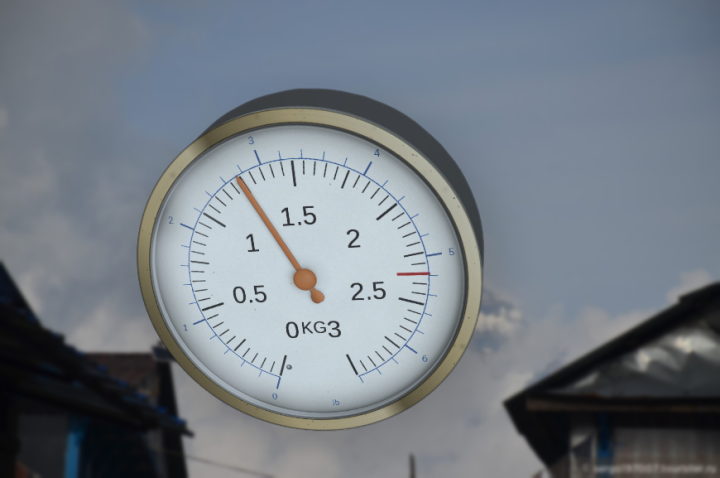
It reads 1.25,kg
